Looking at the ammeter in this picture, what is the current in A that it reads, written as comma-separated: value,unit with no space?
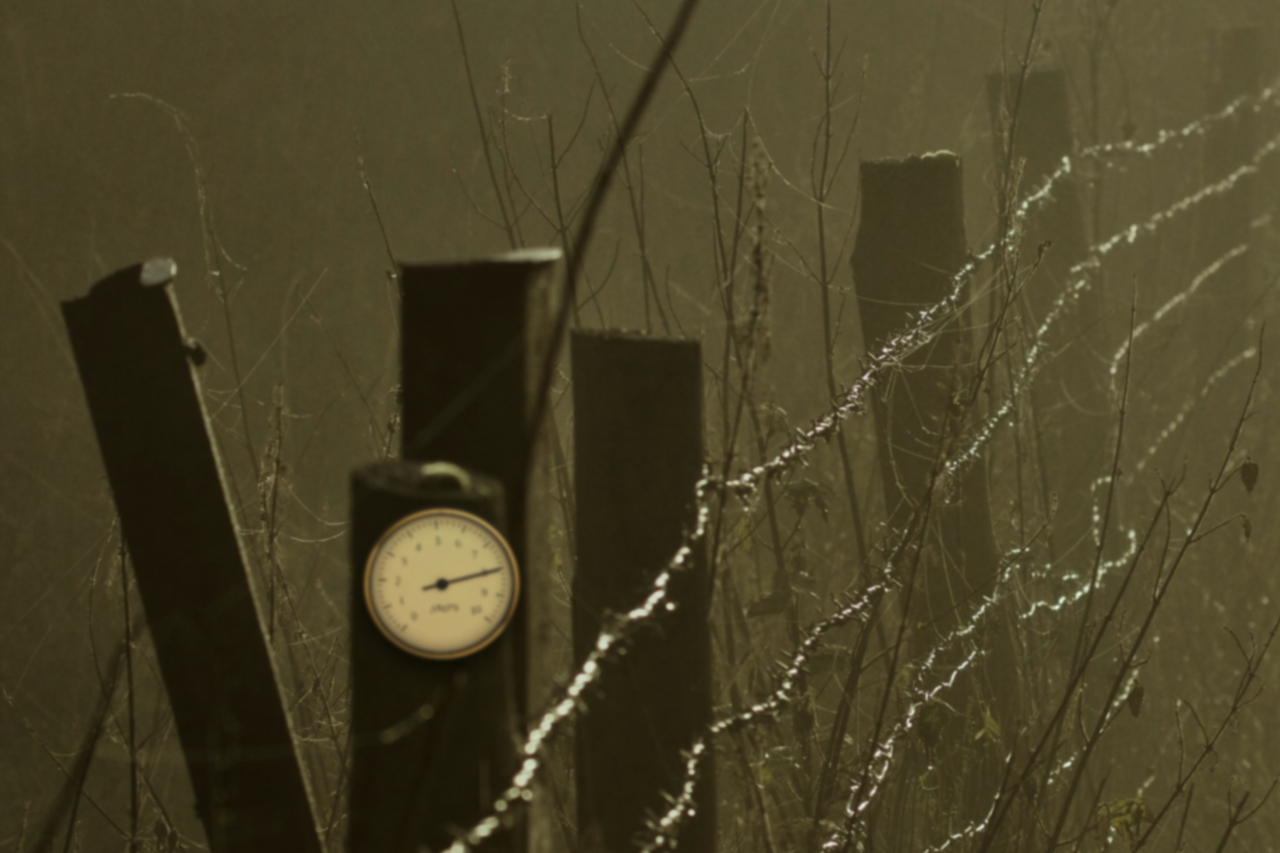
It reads 8,A
